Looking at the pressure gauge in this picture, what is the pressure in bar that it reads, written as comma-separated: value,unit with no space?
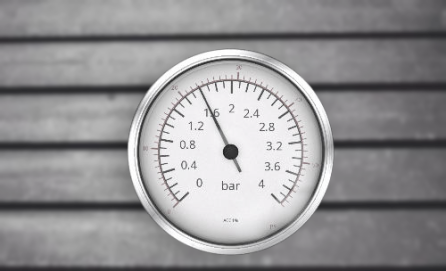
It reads 1.6,bar
